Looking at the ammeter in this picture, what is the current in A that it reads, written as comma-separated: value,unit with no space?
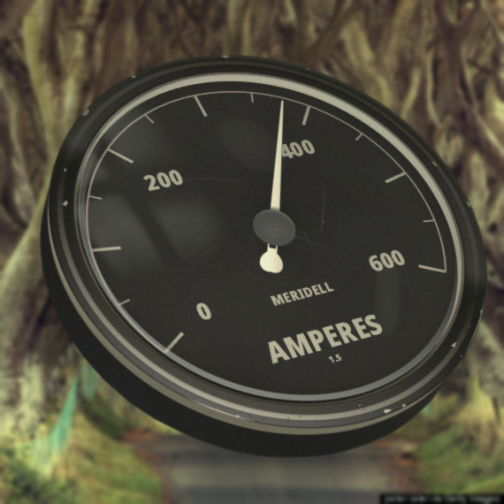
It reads 375,A
